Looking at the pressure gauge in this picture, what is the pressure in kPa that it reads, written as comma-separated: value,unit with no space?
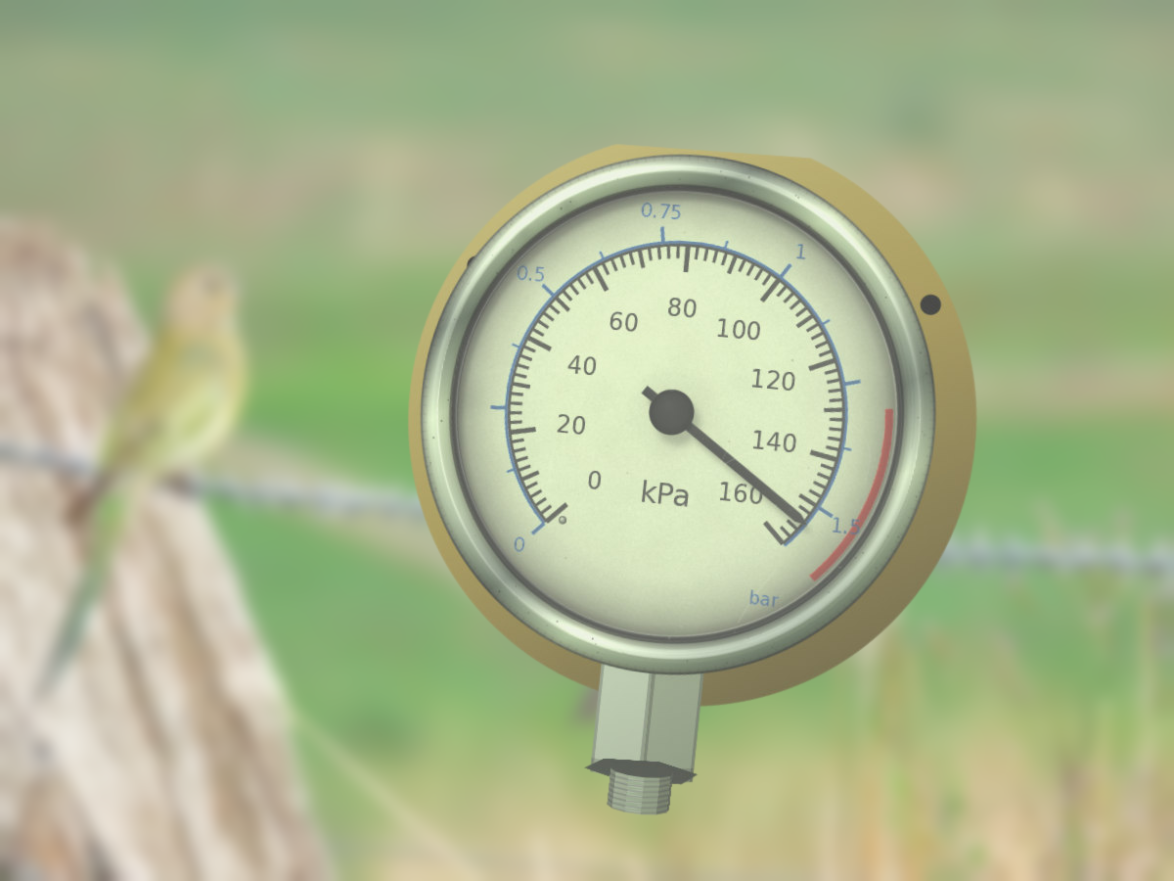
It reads 154,kPa
